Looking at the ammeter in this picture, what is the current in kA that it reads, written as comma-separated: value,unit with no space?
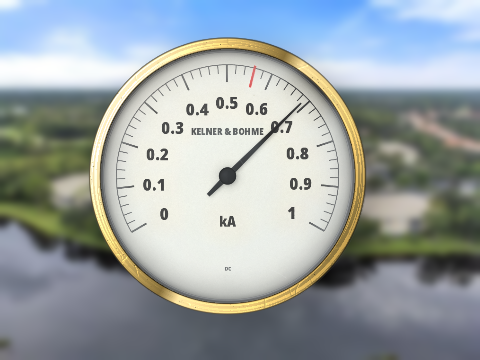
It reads 0.69,kA
